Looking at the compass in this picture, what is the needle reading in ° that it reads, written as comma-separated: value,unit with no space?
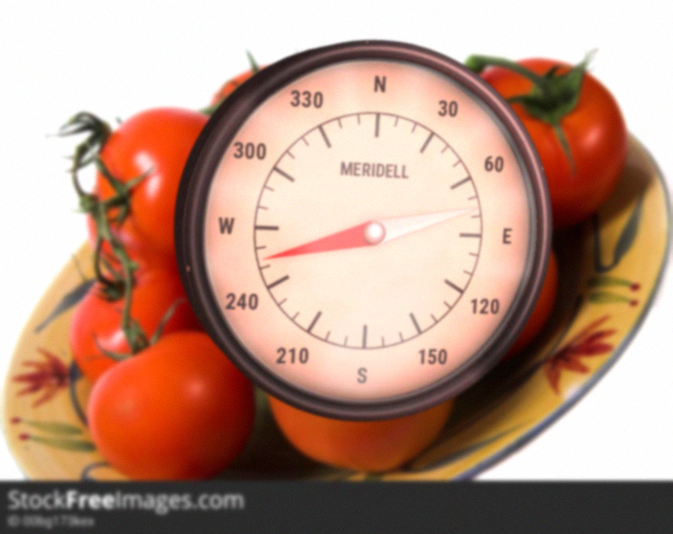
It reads 255,°
